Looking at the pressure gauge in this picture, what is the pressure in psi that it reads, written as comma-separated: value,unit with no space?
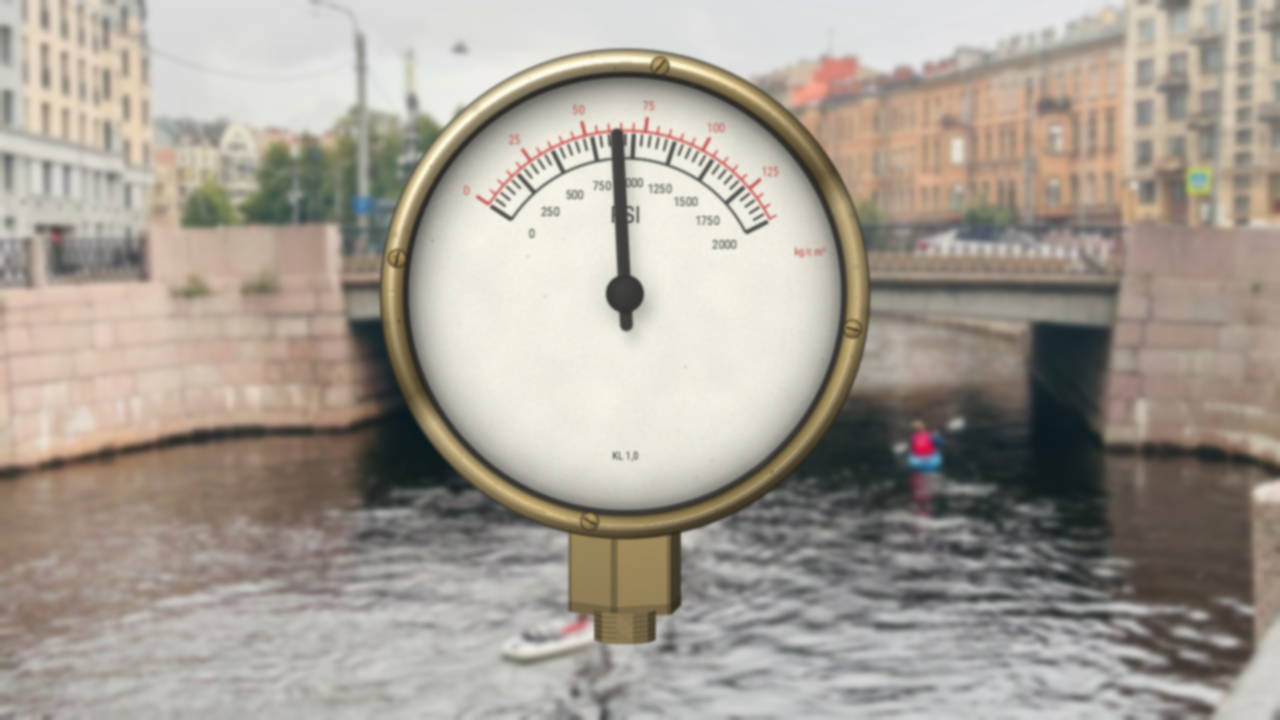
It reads 900,psi
